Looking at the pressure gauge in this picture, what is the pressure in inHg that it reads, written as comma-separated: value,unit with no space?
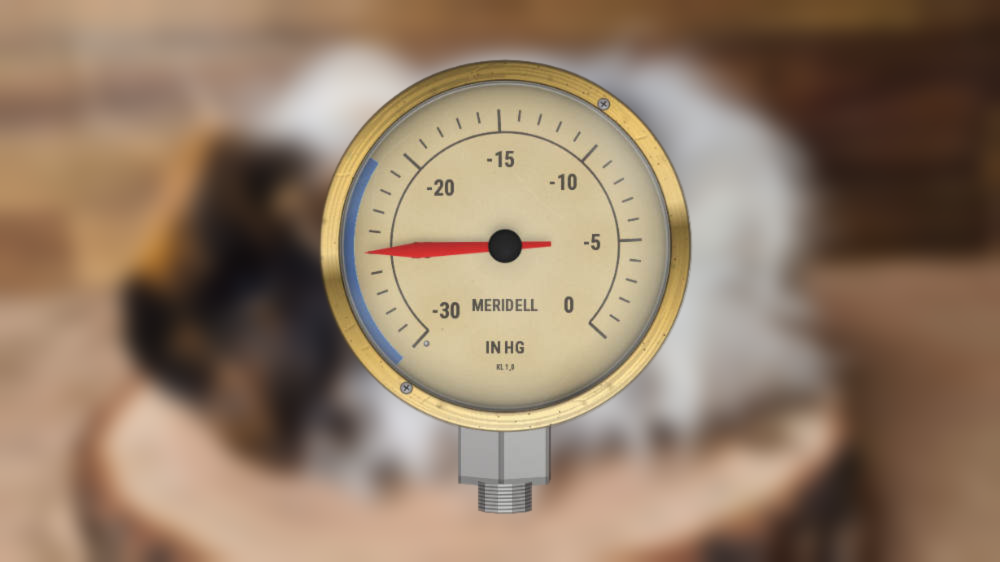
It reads -25,inHg
